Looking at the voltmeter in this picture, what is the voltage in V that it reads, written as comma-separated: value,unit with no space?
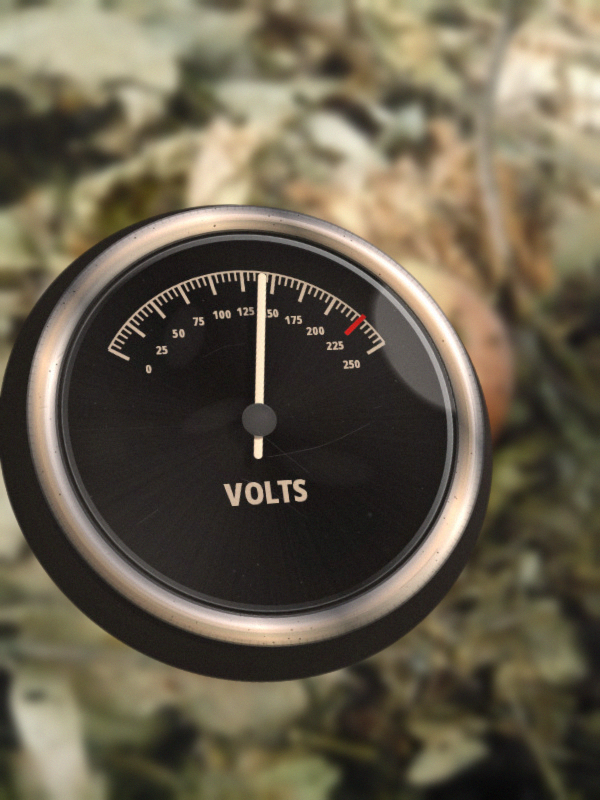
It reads 140,V
